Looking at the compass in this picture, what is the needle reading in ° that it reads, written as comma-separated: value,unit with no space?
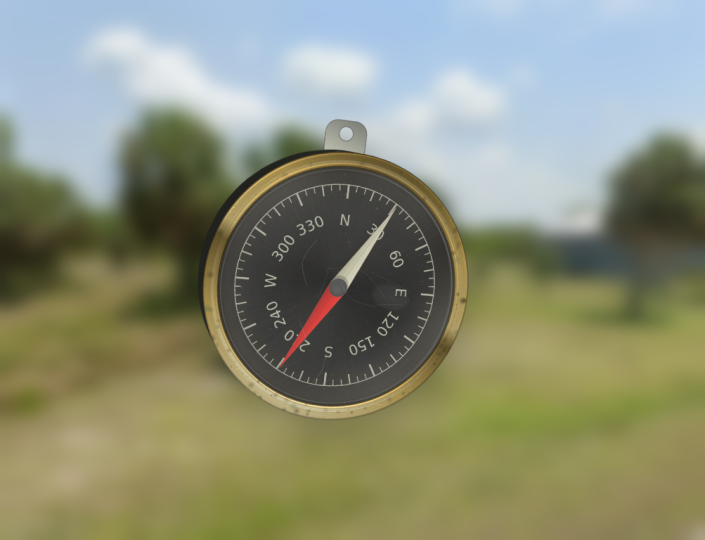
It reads 210,°
